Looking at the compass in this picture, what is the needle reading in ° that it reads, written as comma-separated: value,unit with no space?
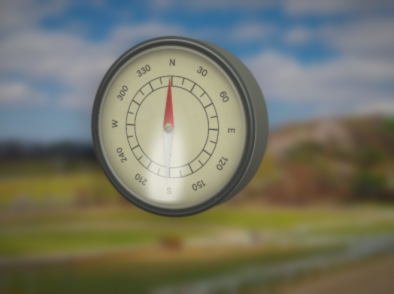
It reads 0,°
